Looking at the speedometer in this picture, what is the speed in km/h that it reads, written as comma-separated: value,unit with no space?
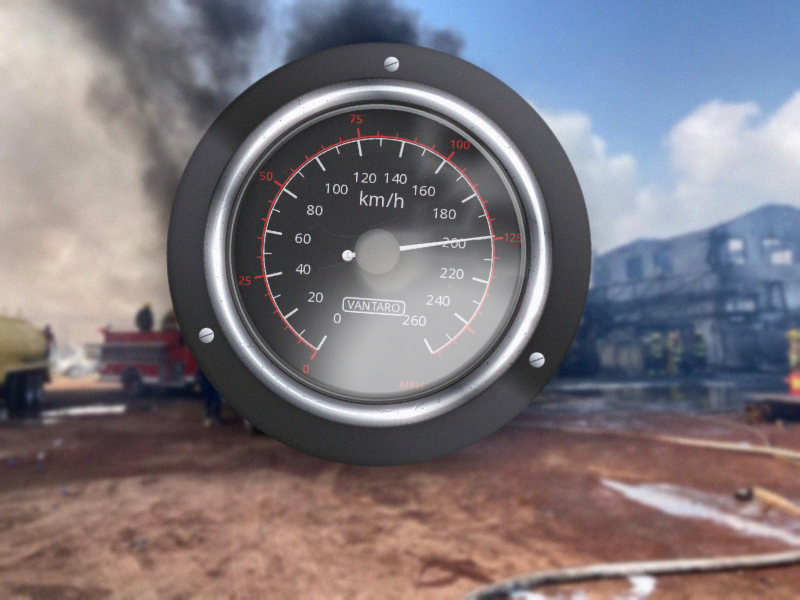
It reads 200,km/h
